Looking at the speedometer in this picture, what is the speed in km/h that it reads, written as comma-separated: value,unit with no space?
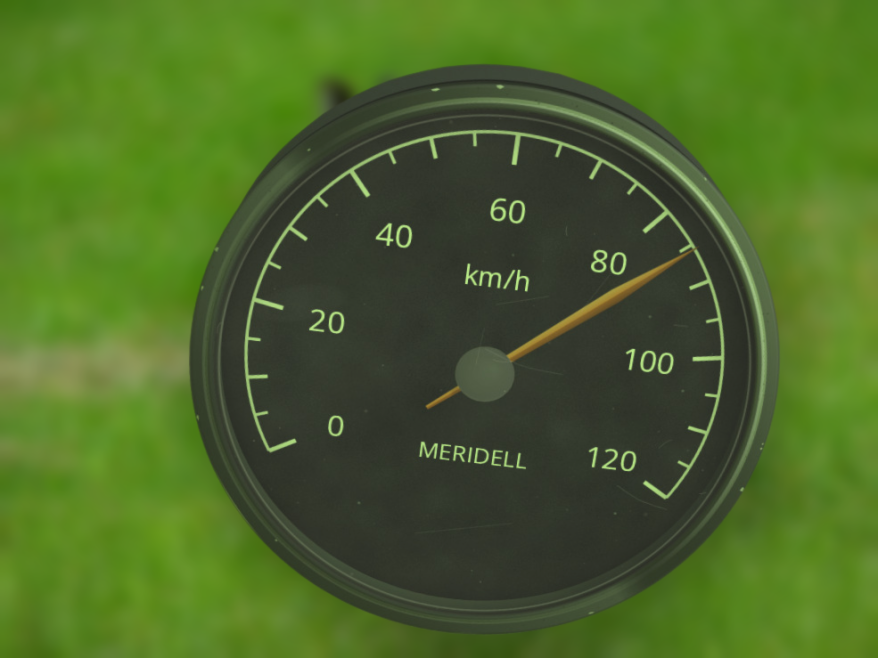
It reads 85,km/h
